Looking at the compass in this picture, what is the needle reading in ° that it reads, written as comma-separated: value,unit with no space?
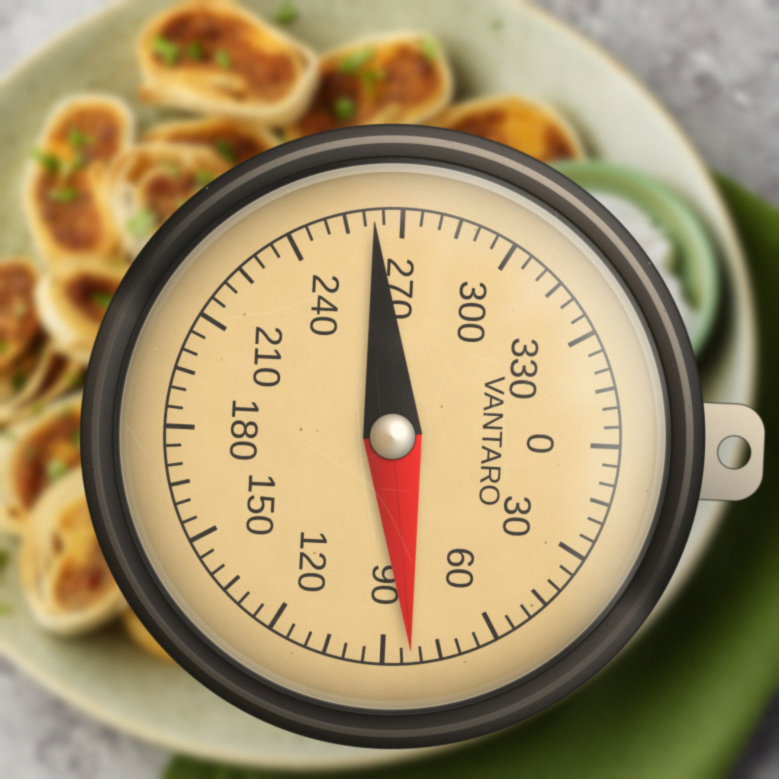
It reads 82.5,°
